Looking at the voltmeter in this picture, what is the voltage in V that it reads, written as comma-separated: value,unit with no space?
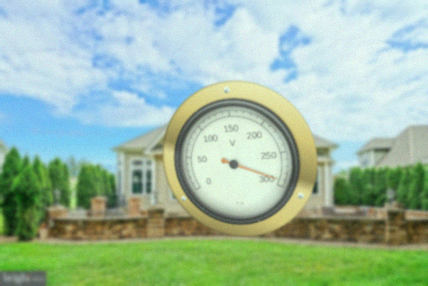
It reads 290,V
